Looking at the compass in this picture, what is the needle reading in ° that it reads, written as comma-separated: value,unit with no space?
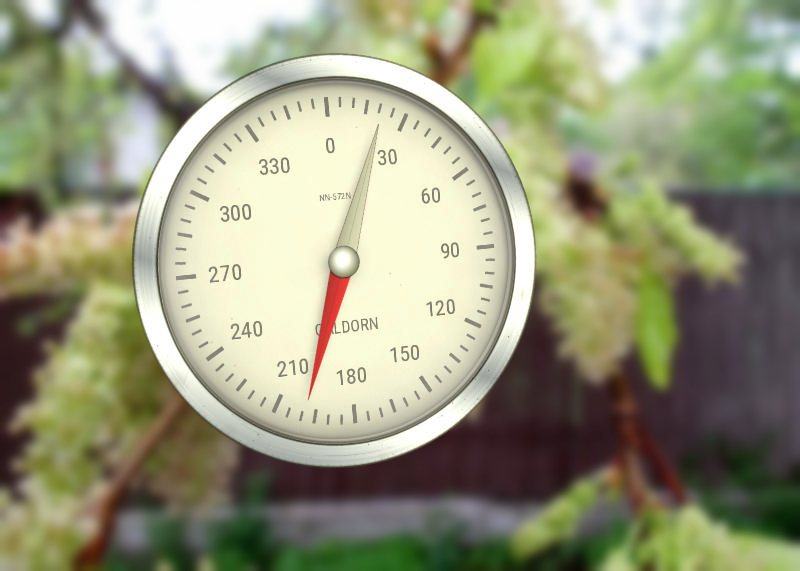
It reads 200,°
